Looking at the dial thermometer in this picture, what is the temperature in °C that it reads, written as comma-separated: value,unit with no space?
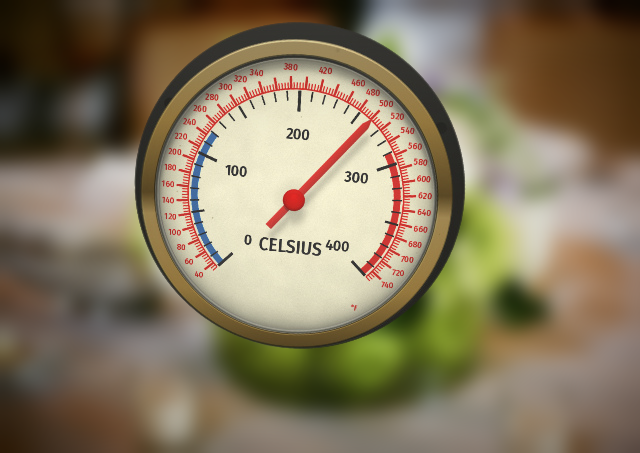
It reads 260,°C
